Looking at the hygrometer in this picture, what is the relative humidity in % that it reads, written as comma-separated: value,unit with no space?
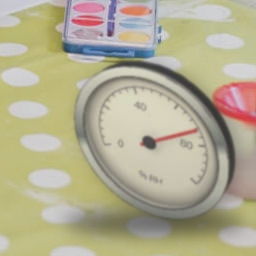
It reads 72,%
